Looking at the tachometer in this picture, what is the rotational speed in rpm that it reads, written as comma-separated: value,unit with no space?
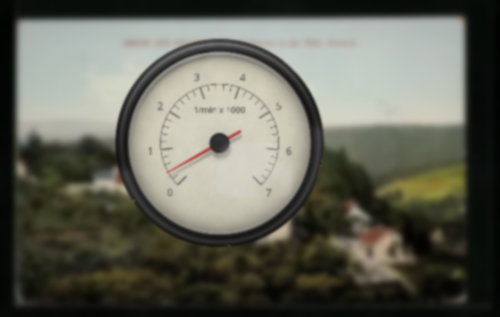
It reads 400,rpm
